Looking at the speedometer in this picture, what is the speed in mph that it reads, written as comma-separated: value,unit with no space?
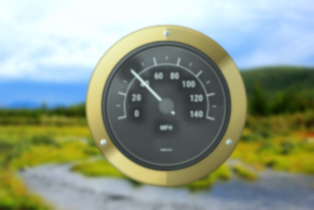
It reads 40,mph
